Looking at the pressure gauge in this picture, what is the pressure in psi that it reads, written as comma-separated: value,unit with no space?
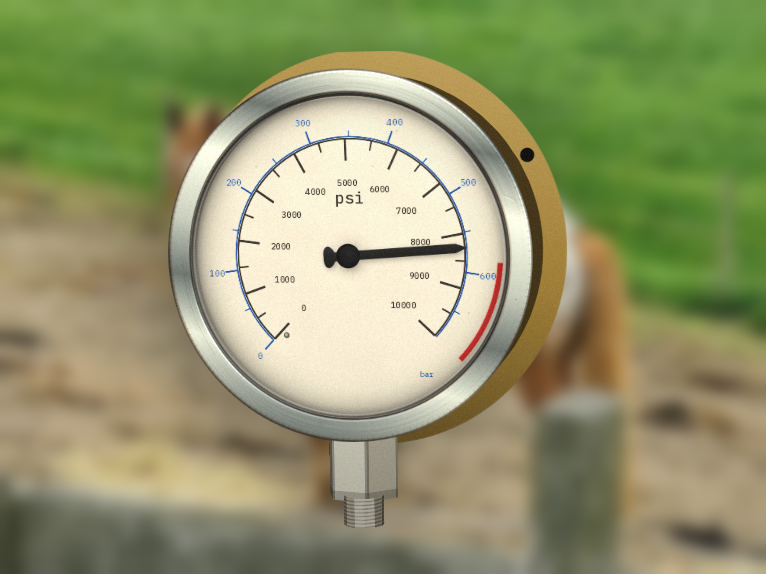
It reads 8250,psi
